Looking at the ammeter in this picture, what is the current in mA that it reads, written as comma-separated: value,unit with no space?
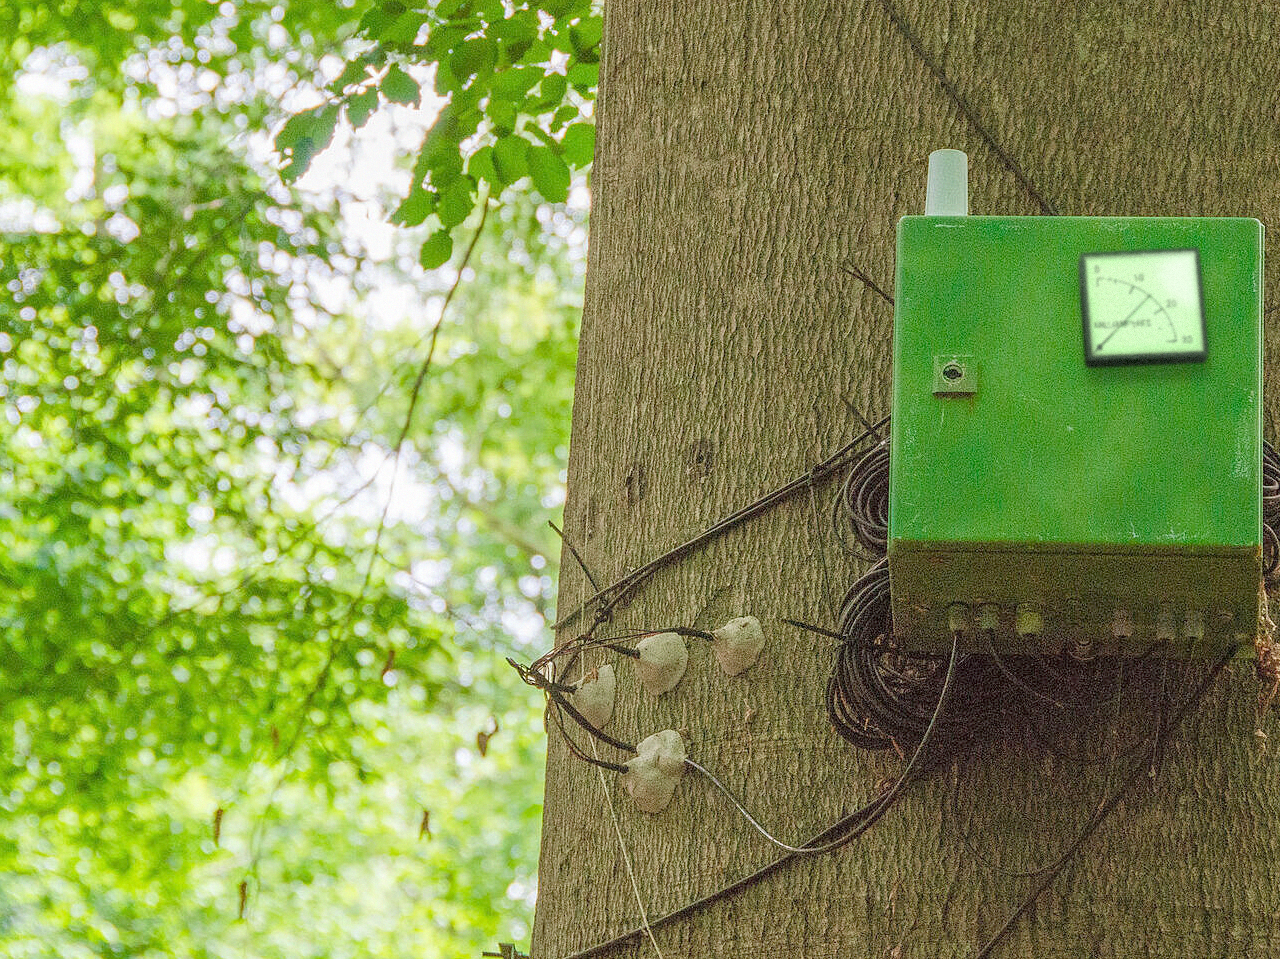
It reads 15,mA
